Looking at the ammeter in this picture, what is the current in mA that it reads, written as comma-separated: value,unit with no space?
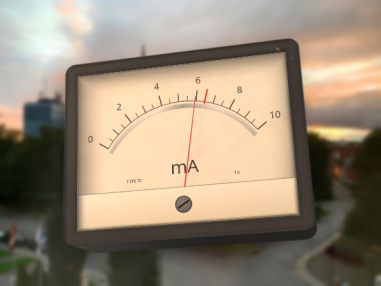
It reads 6,mA
